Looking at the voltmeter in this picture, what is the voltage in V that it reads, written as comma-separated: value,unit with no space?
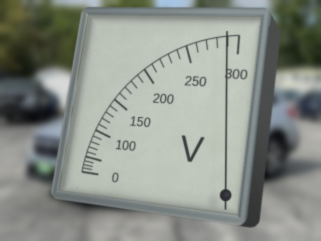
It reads 290,V
